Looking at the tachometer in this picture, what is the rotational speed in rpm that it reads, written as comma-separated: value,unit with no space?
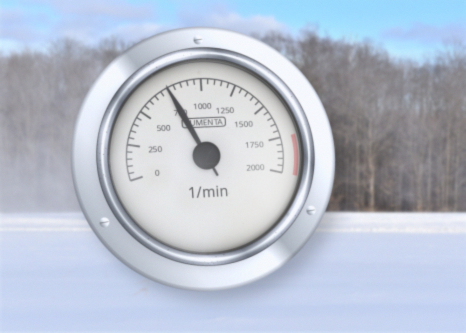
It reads 750,rpm
